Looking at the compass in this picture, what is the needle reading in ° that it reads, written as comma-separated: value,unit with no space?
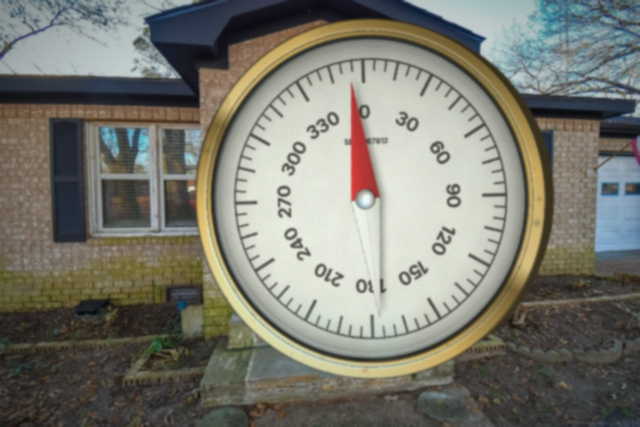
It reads 355,°
